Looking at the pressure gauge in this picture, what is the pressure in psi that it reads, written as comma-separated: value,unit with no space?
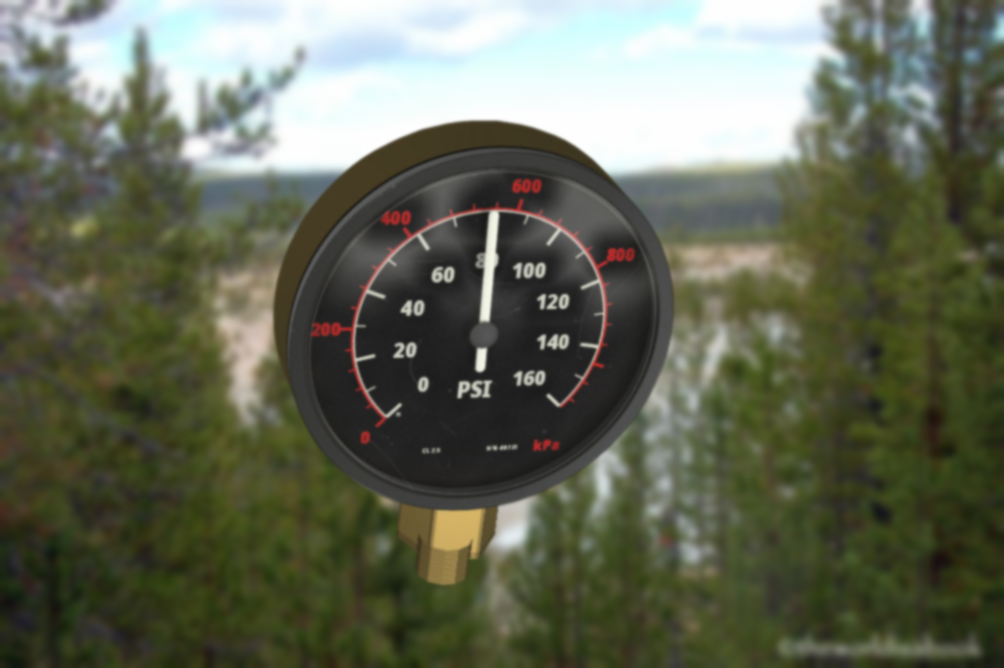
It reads 80,psi
